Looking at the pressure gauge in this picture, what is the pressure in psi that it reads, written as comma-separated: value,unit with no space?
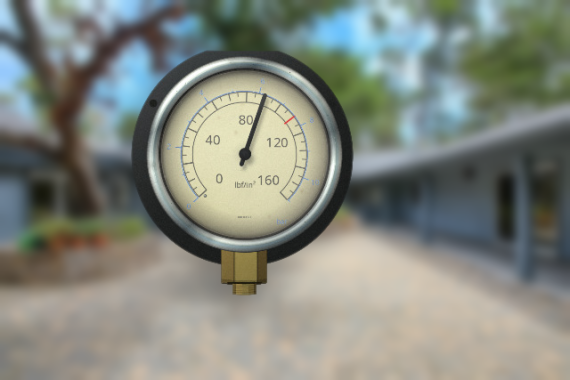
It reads 90,psi
